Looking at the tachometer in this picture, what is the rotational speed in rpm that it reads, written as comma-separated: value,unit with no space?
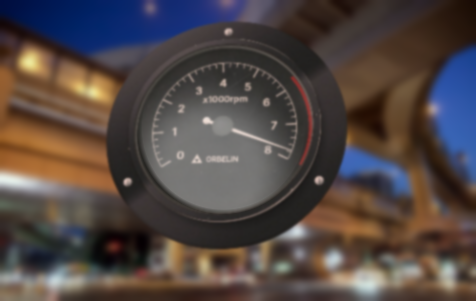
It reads 7800,rpm
